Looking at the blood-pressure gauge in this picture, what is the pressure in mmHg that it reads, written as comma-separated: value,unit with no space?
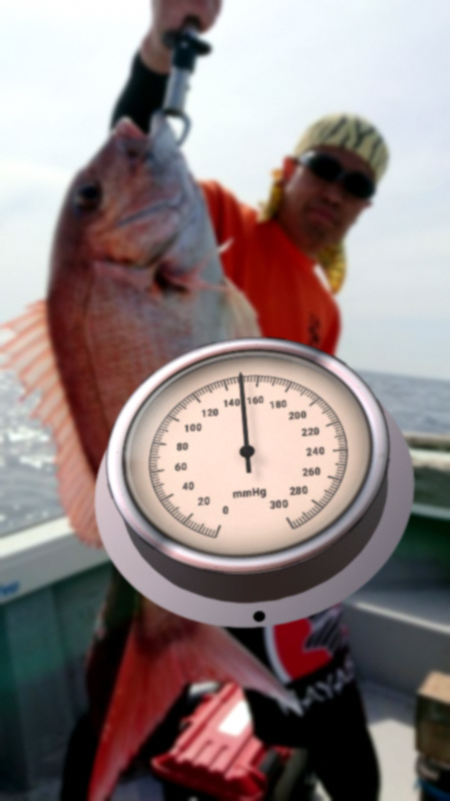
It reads 150,mmHg
